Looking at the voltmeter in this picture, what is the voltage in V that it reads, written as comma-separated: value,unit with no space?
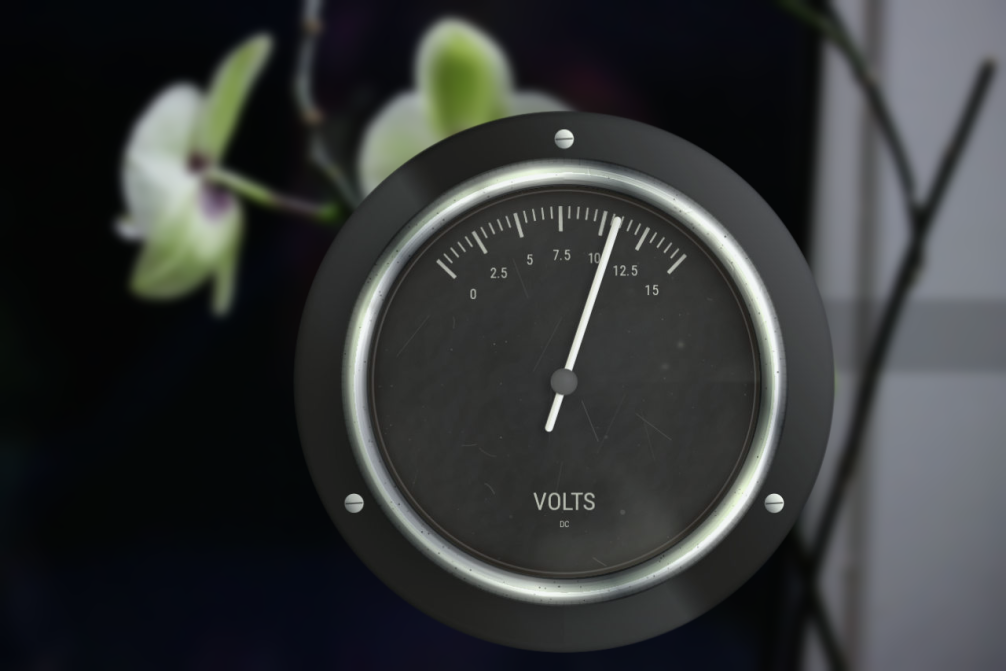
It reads 10.75,V
